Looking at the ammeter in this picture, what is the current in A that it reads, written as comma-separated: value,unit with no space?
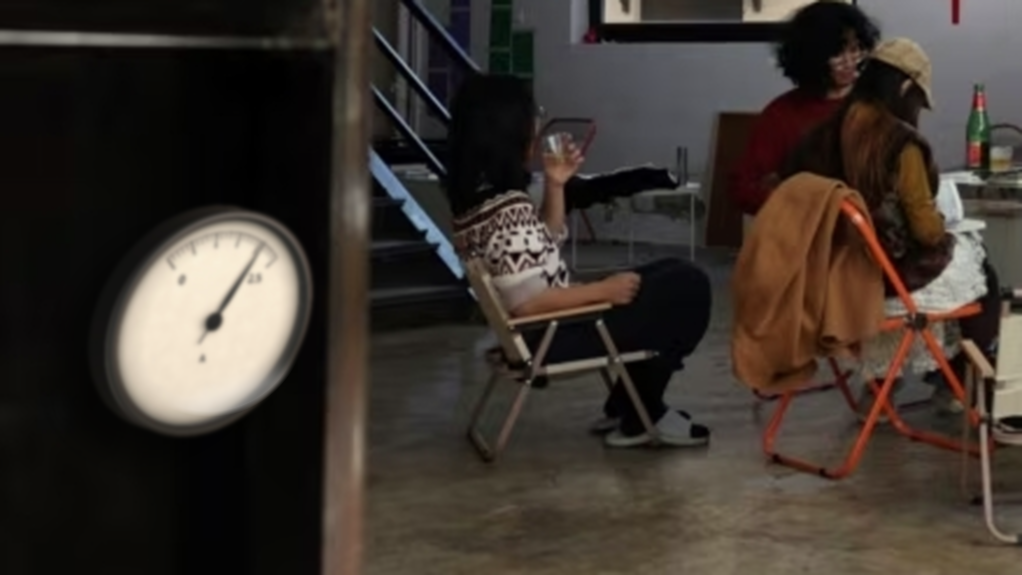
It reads 2,A
